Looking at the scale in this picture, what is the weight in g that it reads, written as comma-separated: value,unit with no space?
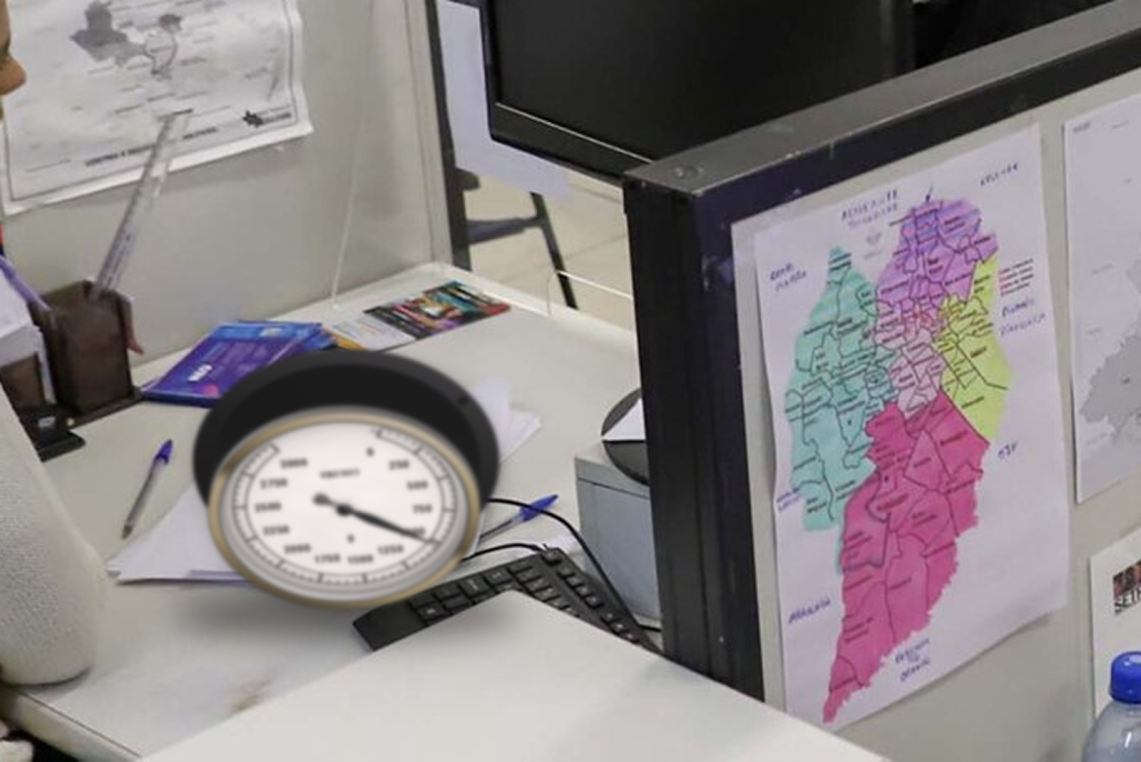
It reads 1000,g
